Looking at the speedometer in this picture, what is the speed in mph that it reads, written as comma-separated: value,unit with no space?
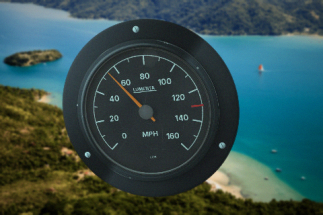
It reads 55,mph
